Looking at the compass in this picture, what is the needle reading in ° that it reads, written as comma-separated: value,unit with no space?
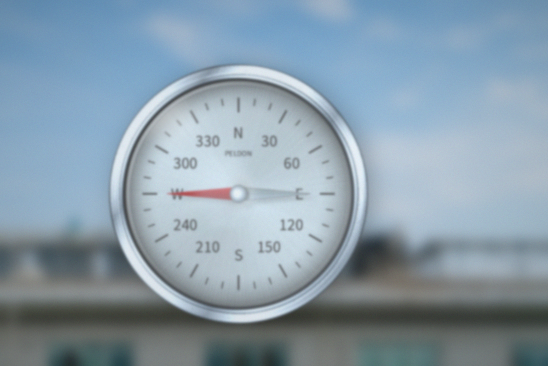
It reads 270,°
